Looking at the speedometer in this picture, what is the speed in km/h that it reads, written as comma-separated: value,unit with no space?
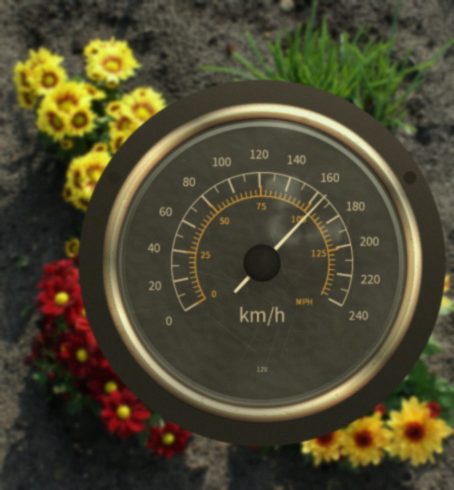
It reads 165,km/h
